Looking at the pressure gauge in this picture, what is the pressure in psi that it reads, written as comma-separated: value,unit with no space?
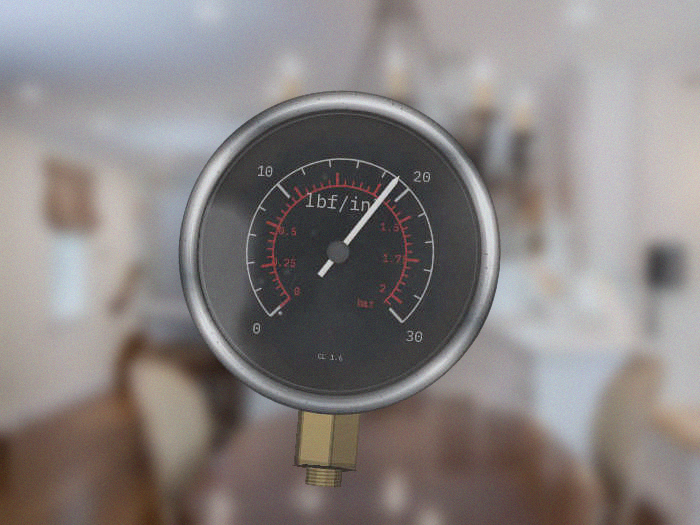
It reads 19,psi
